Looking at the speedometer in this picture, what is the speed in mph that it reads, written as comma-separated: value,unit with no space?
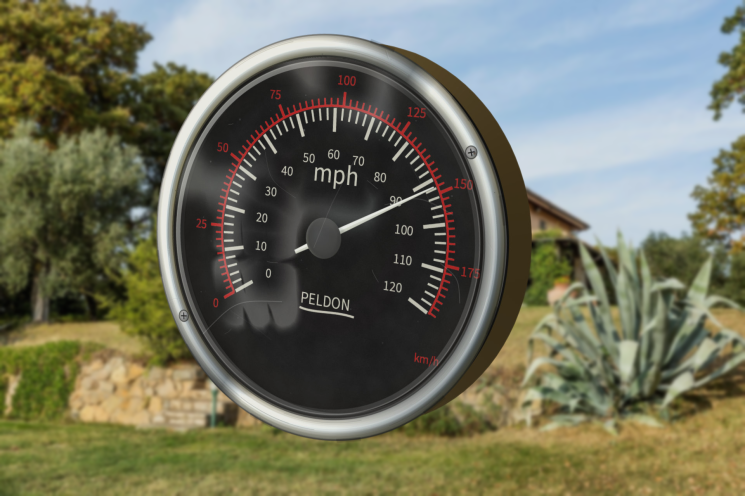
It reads 92,mph
